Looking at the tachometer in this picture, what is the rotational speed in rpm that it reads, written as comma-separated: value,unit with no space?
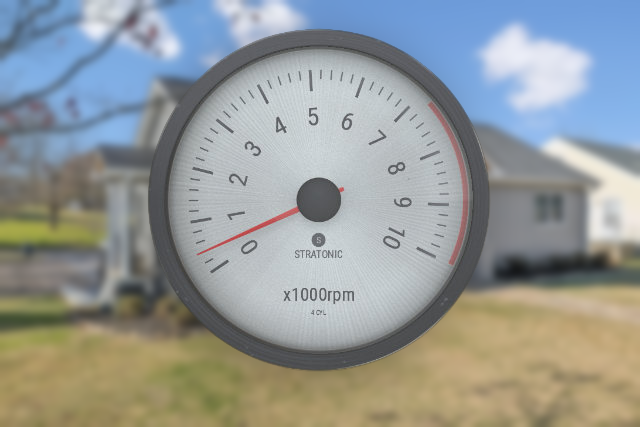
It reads 400,rpm
